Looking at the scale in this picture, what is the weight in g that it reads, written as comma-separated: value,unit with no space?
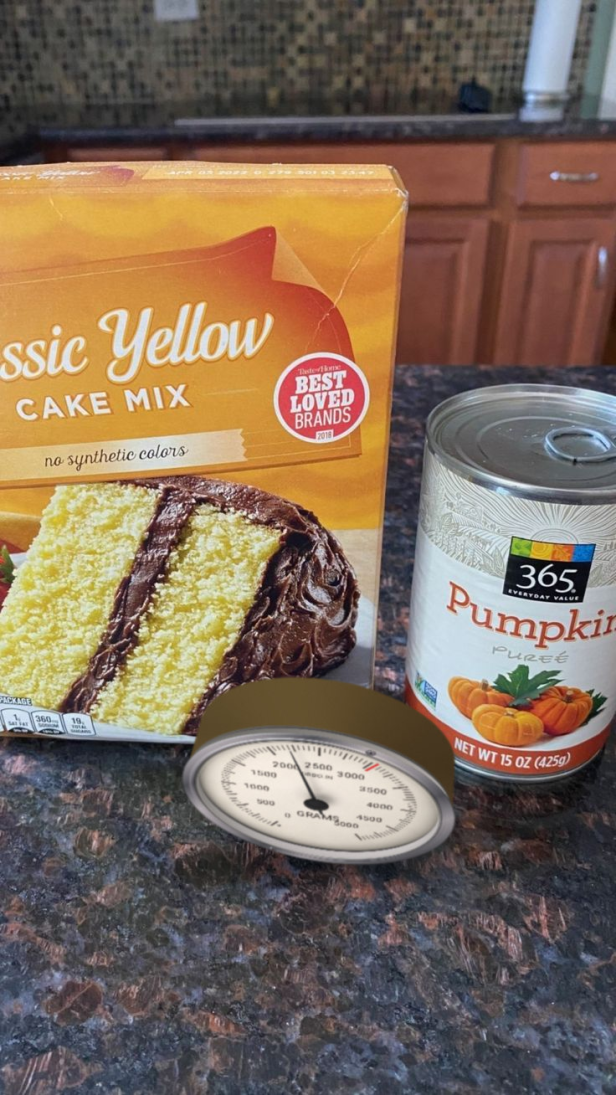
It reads 2250,g
